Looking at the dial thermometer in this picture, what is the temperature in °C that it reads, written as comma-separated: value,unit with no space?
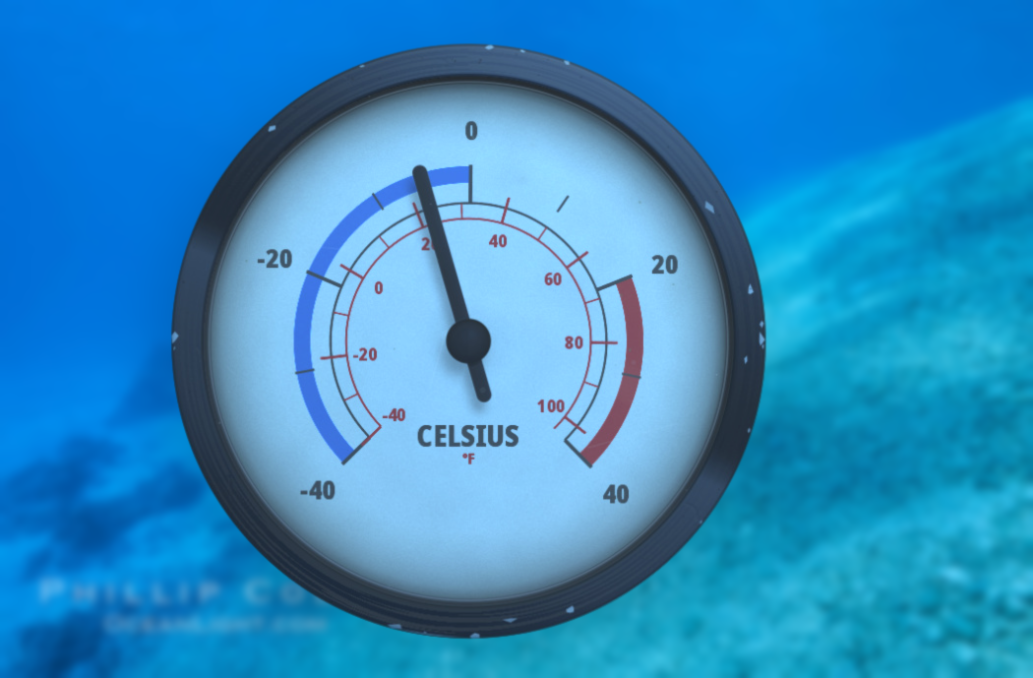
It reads -5,°C
